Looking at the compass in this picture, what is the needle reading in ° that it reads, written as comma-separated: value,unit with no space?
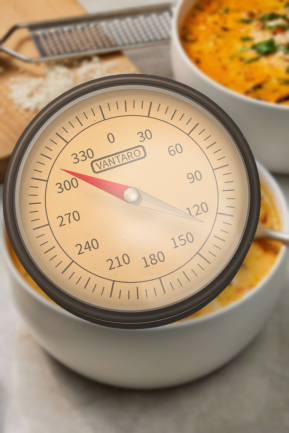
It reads 310,°
